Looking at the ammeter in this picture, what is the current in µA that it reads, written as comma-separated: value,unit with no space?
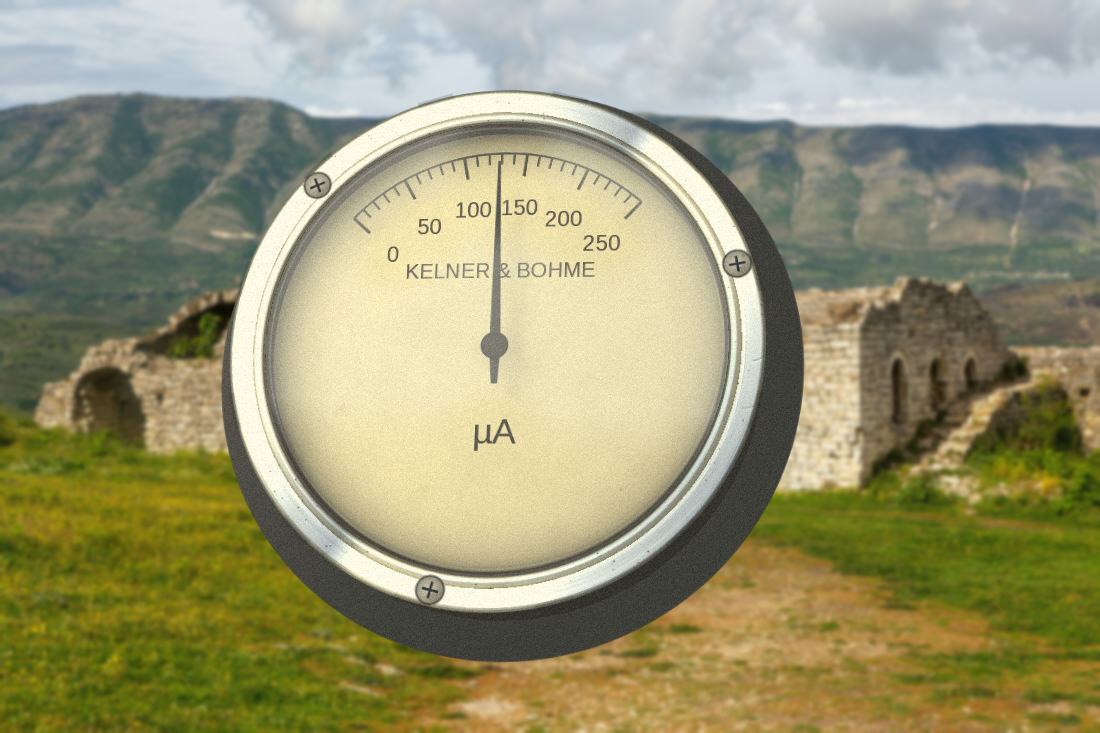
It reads 130,µA
